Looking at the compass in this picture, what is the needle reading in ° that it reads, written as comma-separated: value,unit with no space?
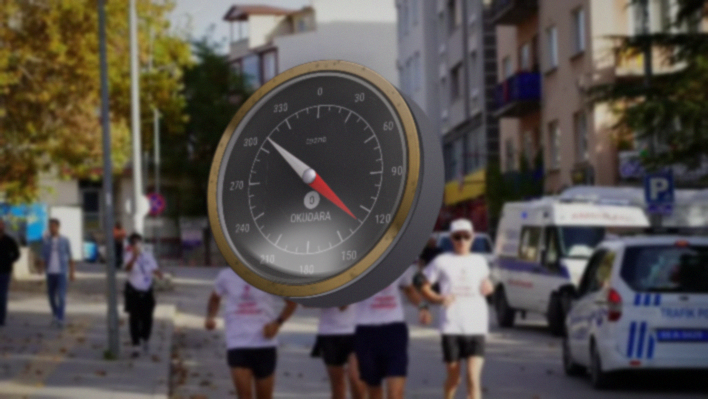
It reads 130,°
